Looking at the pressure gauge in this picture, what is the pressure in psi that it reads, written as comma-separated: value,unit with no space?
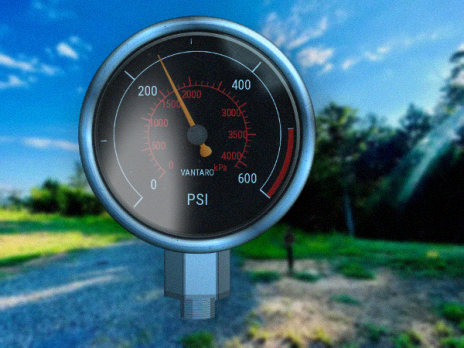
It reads 250,psi
